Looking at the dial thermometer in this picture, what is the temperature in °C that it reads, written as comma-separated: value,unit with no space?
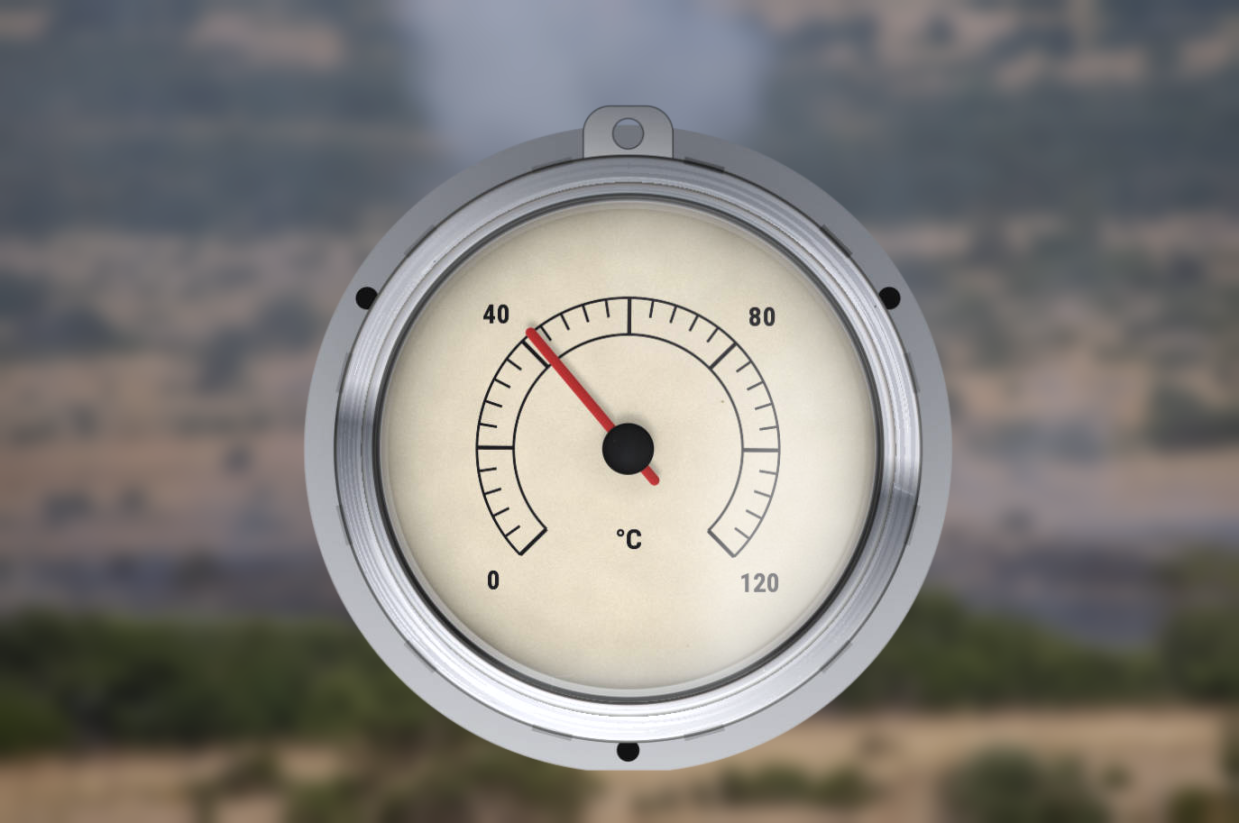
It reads 42,°C
